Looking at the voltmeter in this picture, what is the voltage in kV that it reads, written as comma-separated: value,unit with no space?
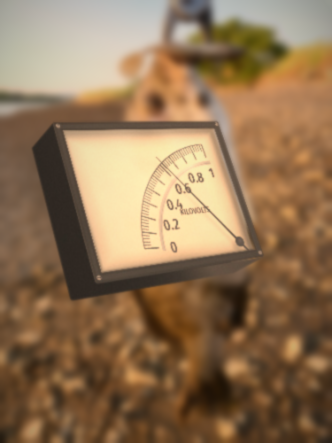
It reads 0.6,kV
